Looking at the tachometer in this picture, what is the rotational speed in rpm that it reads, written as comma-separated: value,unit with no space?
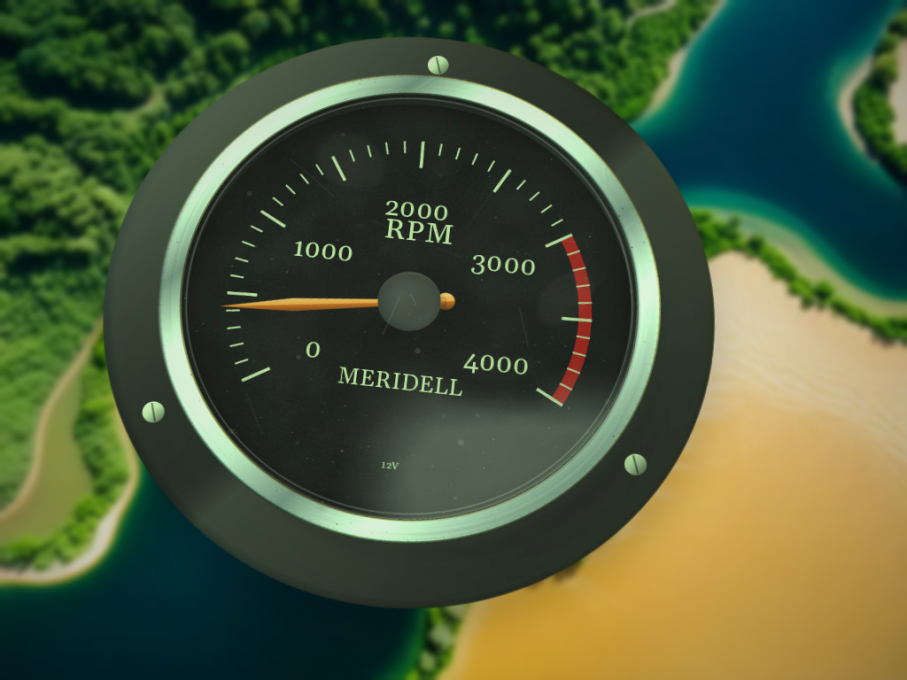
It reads 400,rpm
